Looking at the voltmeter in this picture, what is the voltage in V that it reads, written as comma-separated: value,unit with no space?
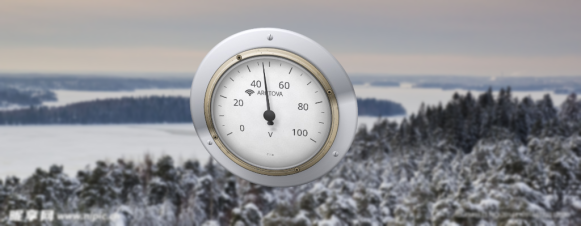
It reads 47.5,V
